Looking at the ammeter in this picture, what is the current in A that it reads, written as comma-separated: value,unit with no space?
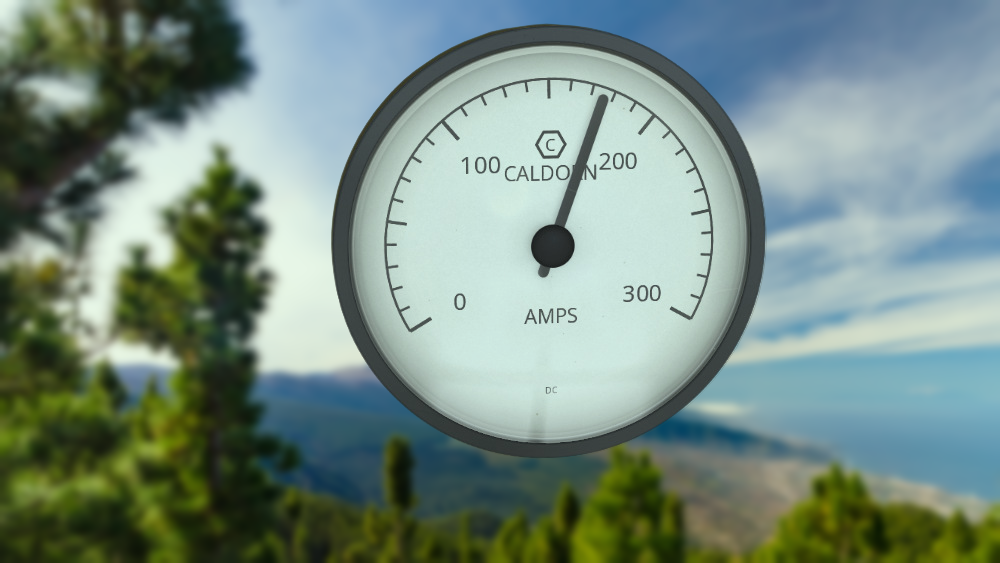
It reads 175,A
